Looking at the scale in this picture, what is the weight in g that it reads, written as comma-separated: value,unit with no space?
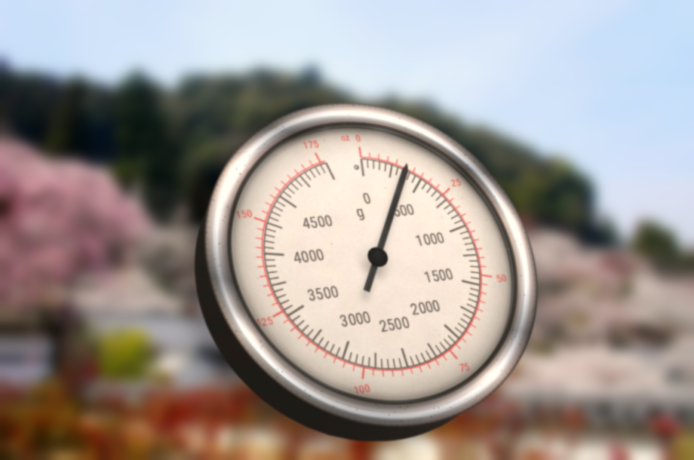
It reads 350,g
